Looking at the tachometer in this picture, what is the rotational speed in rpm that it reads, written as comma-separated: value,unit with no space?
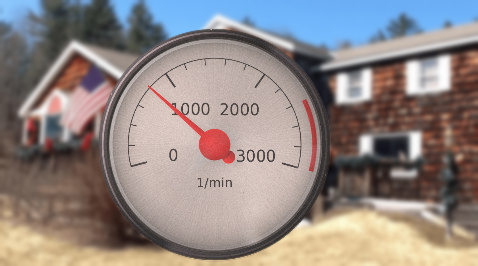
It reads 800,rpm
